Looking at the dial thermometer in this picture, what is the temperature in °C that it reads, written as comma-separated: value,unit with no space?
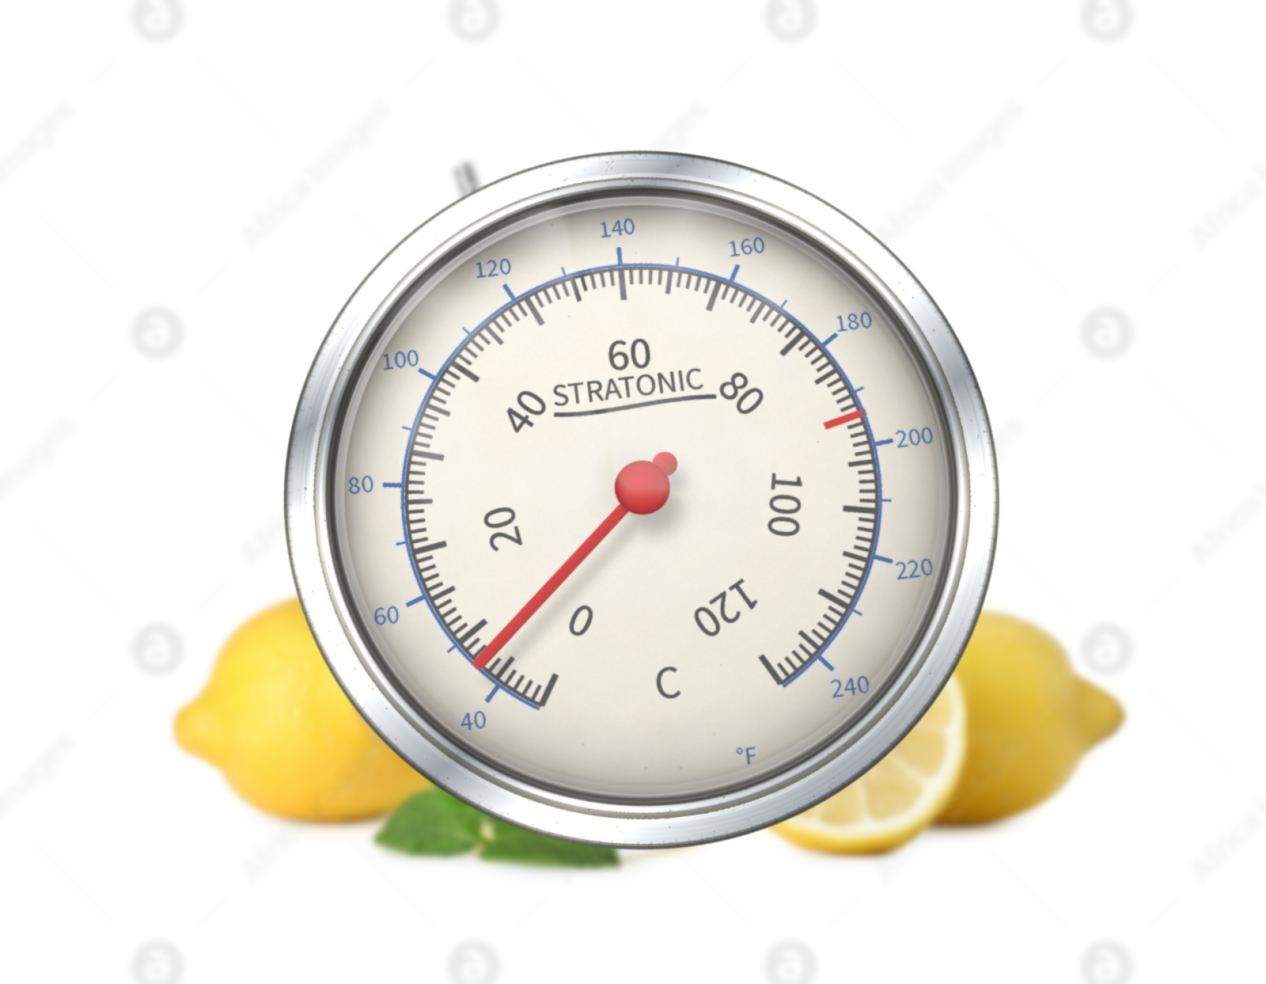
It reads 7,°C
